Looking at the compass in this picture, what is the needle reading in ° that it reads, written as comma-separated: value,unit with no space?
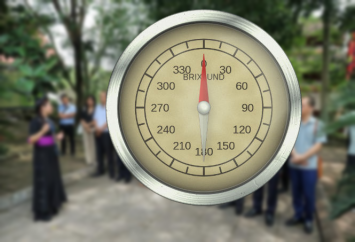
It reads 0,°
